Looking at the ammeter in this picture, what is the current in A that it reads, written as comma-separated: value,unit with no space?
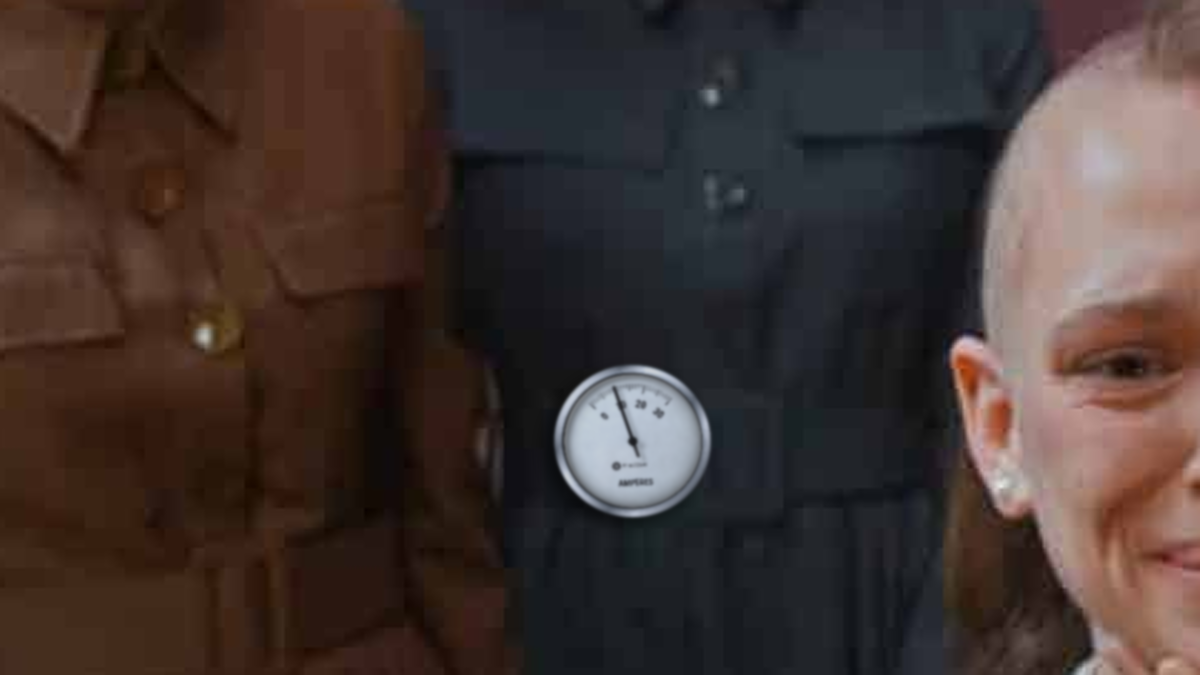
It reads 10,A
